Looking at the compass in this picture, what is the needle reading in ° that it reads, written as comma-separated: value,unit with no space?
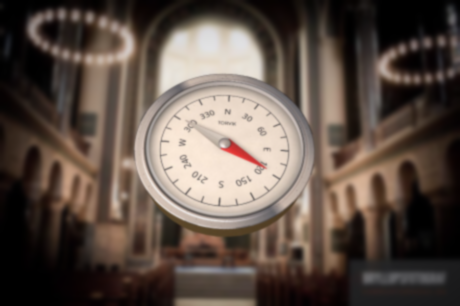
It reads 120,°
